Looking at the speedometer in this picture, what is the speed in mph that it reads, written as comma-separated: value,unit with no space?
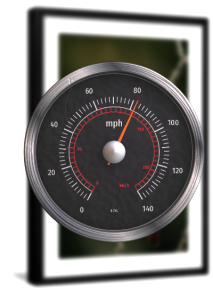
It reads 82,mph
